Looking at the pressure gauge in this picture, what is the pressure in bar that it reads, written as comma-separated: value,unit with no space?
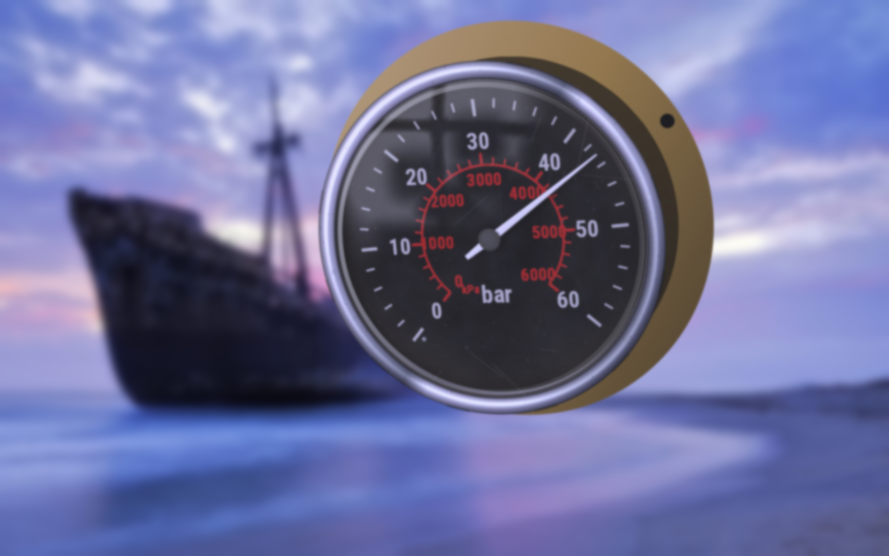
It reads 43,bar
